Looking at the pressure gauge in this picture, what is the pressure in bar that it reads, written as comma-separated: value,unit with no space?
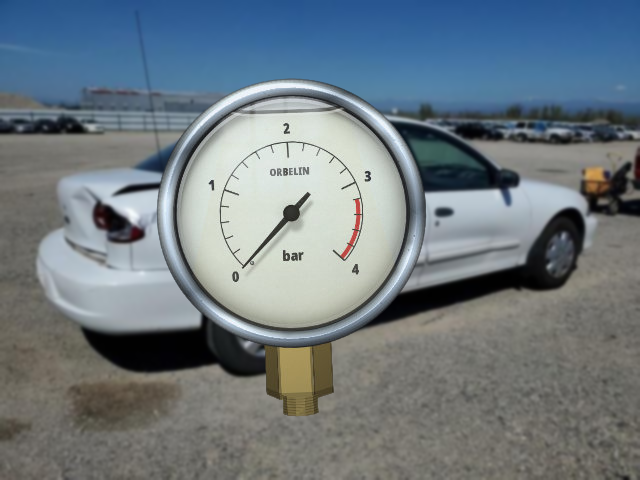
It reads 0,bar
